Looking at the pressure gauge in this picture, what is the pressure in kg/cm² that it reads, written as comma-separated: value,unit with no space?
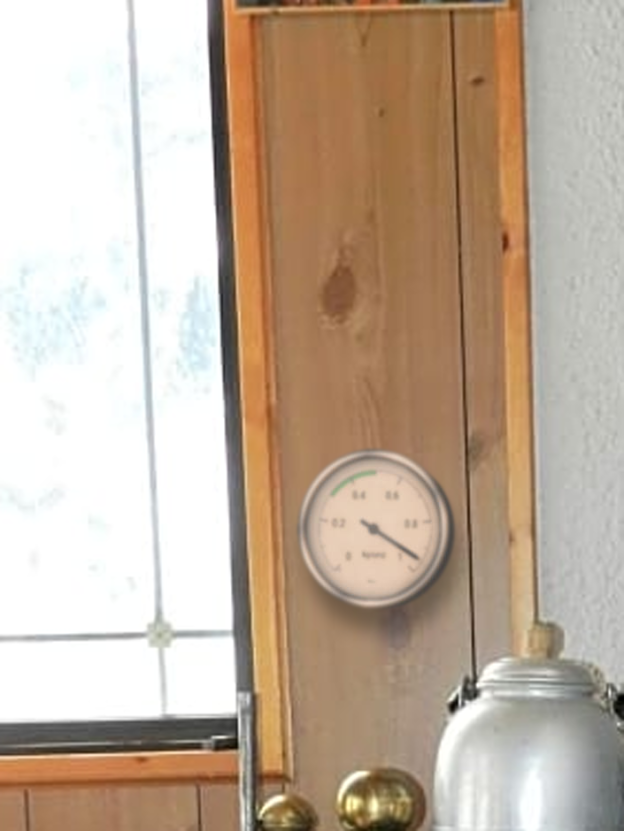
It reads 0.95,kg/cm²
